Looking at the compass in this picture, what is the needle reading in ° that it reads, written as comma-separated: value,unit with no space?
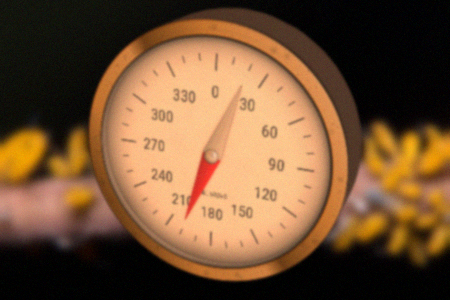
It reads 200,°
